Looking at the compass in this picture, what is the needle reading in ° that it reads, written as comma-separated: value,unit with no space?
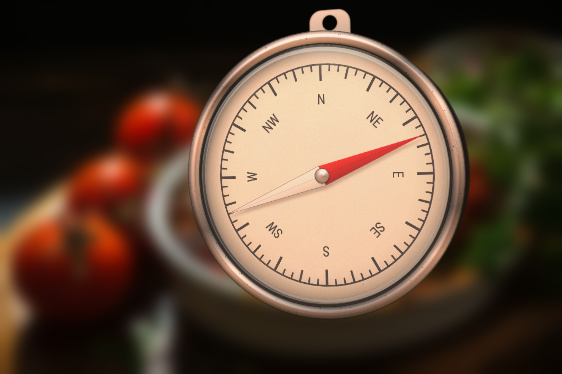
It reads 70,°
